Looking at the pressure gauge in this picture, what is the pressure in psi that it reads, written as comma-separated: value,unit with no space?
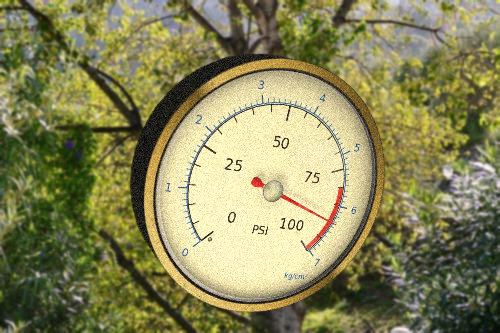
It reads 90,psi
